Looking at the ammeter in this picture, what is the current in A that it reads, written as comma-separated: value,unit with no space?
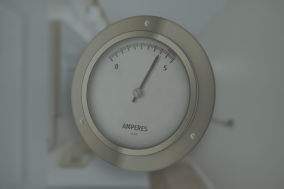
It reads 4,A
